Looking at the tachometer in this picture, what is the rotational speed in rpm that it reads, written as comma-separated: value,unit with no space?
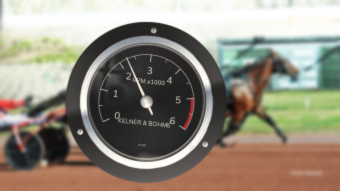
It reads 2250,rpm
